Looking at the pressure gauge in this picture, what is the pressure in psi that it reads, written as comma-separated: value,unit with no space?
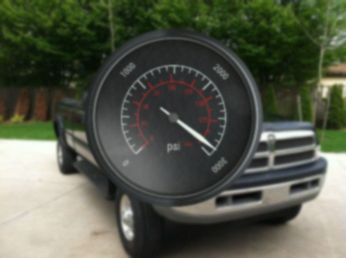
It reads 2900,psi
